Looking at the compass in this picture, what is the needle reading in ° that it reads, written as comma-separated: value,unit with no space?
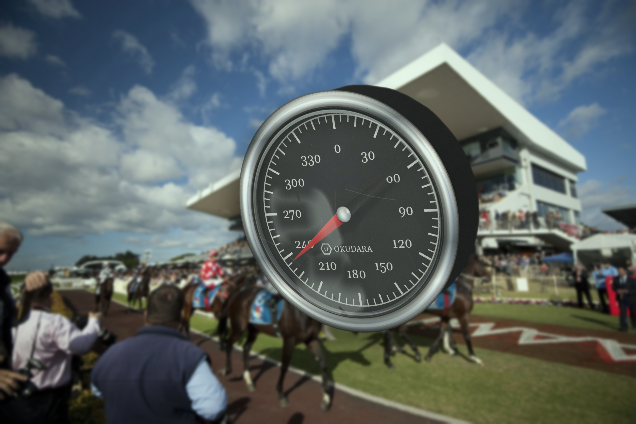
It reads 235,°
